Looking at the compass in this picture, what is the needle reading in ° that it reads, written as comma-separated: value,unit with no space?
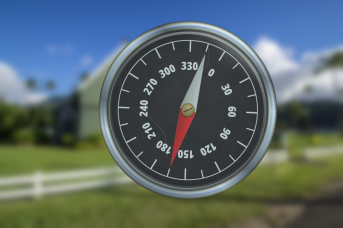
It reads 165,°
